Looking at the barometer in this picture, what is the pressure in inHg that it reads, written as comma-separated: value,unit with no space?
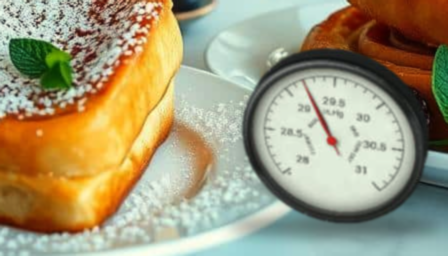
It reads 29.2,inHg
